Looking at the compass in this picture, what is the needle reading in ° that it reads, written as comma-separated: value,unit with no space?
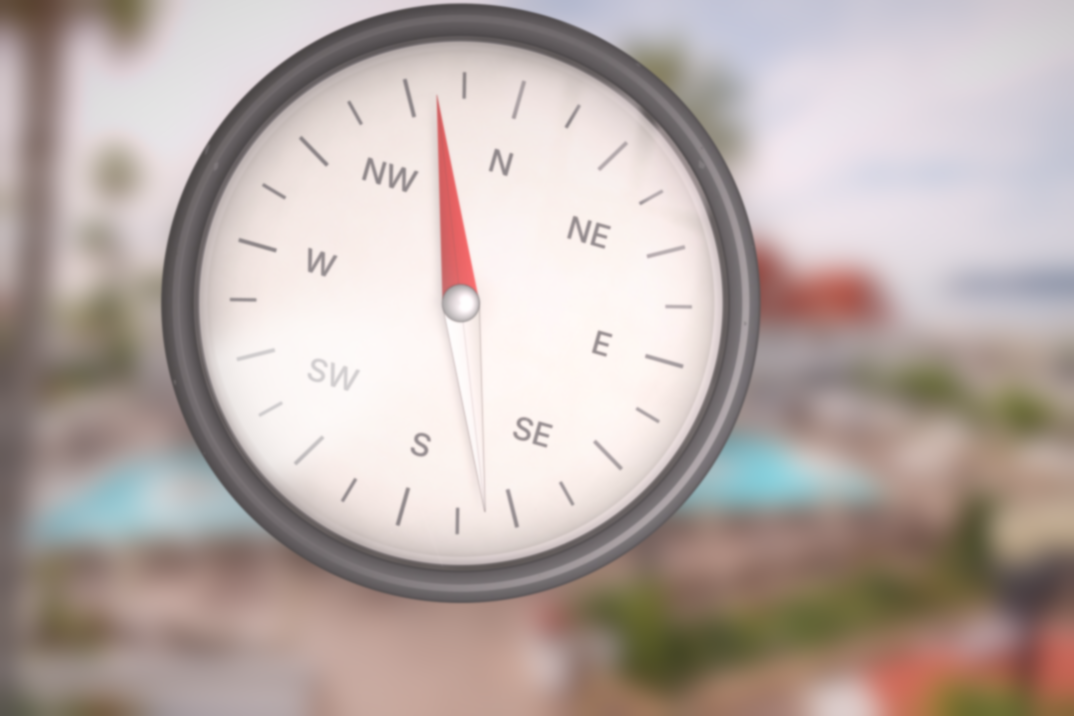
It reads 337.5,°
